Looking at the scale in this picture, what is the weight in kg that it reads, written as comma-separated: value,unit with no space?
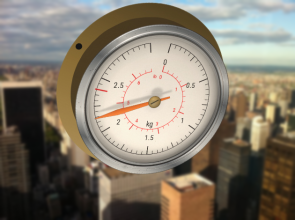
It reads 2.15,kg
